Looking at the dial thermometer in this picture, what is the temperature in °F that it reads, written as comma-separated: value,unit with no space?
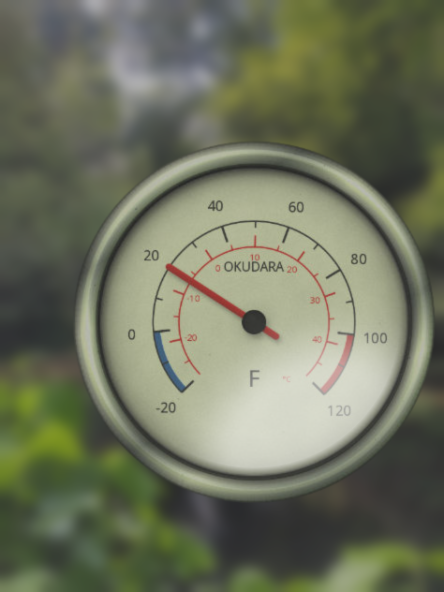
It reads 20,°F
